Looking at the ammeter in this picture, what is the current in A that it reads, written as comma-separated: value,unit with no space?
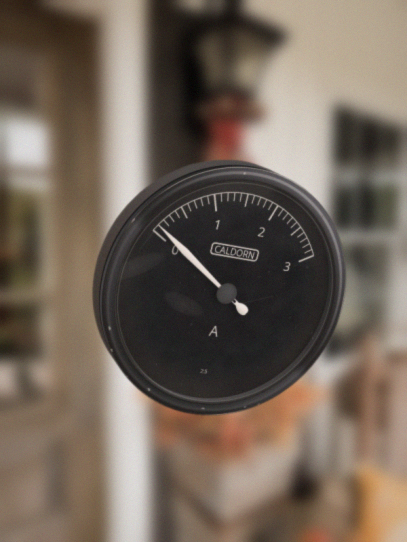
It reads 0.1,A
